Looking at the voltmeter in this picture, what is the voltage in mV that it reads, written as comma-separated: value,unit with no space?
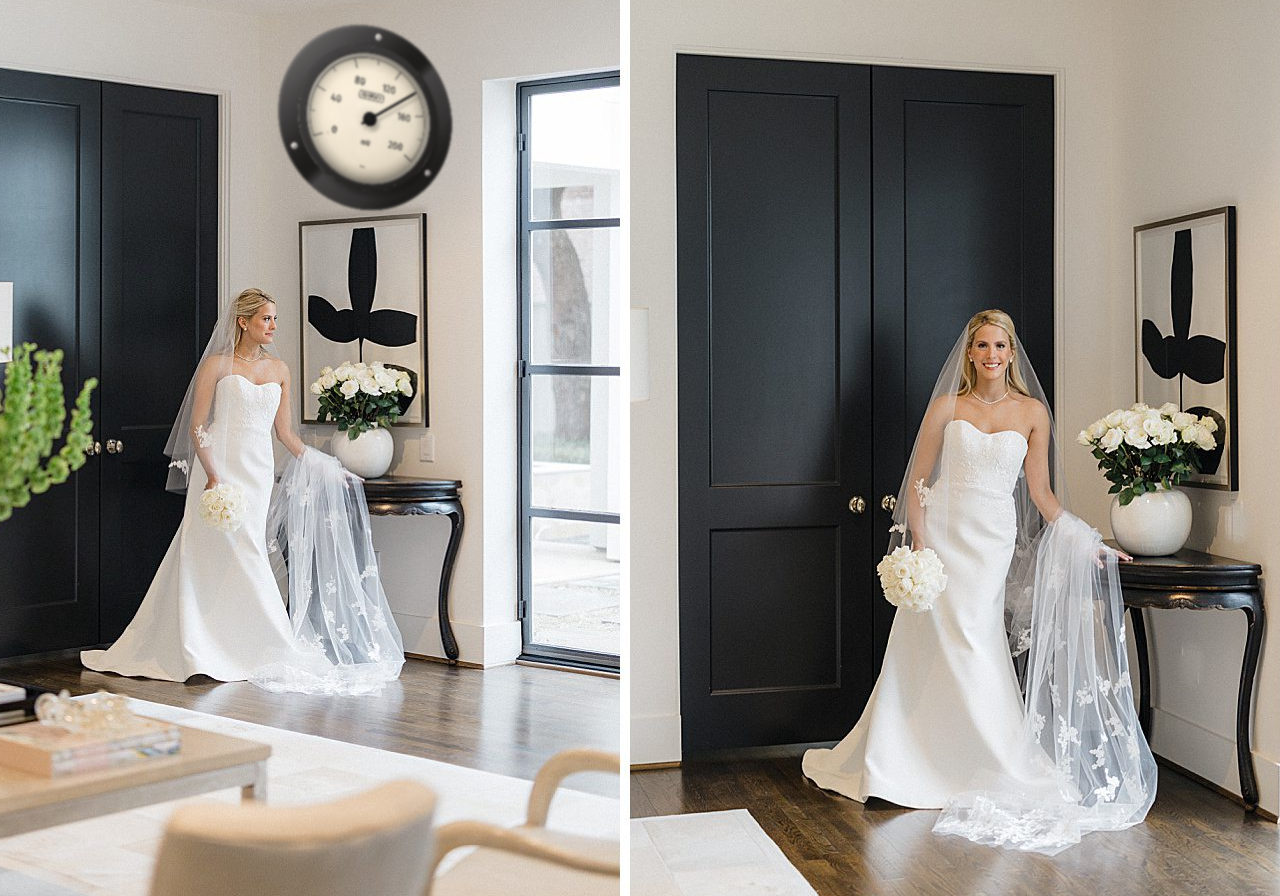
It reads 140,mV
